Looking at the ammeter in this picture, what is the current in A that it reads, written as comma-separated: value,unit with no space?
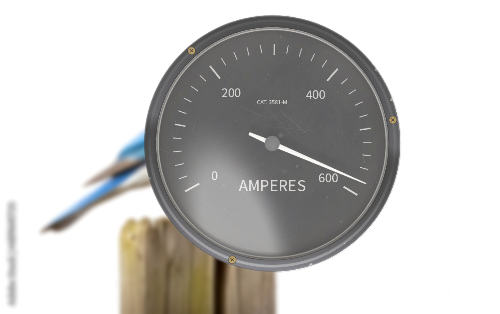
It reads 580,A
